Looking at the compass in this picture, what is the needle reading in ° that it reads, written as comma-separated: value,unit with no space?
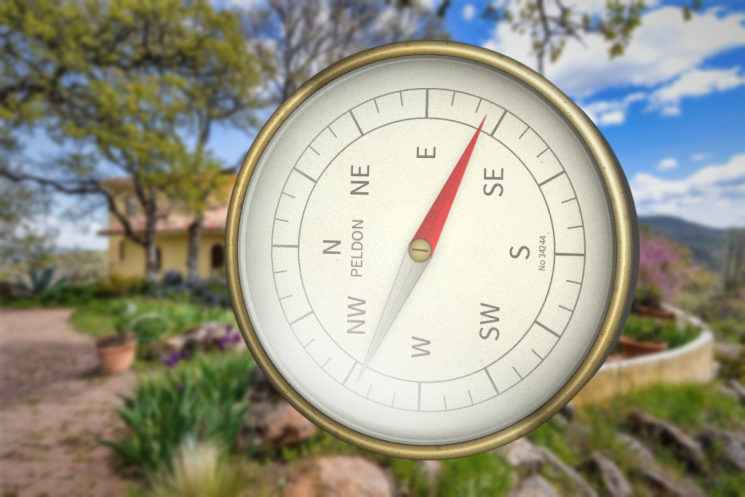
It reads 115,°
